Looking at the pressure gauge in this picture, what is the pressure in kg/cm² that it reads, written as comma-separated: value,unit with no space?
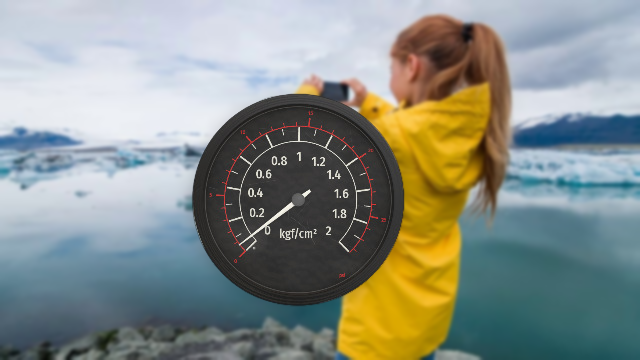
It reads 0.05,kg/cm²
